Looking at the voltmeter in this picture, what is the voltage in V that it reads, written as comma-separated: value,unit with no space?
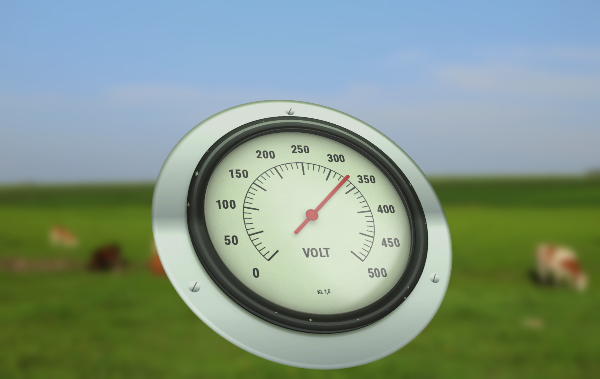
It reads 330,V
